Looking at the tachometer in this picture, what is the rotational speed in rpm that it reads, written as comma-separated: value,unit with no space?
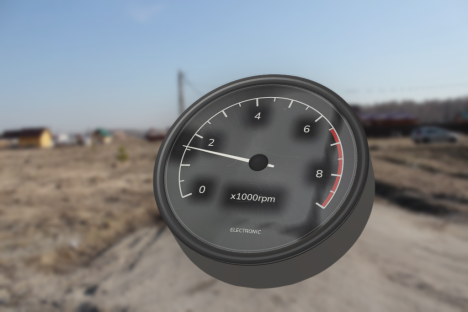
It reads 1500,rpm
